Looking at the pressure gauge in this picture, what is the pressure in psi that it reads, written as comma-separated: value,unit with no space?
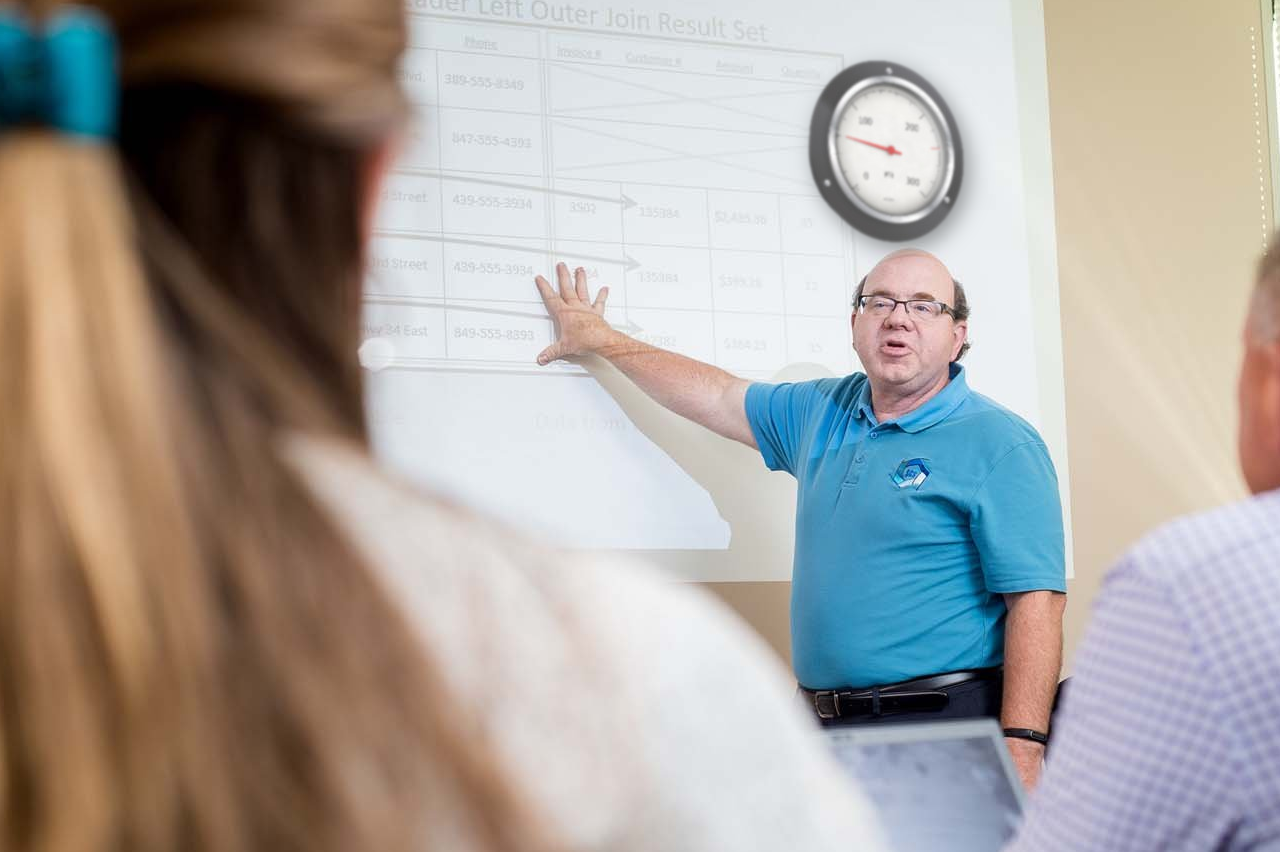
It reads 60,psi
